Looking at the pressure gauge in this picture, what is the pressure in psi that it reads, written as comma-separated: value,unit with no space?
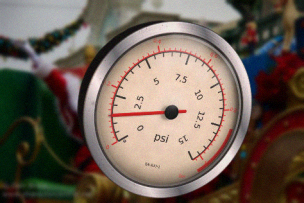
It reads 1.5,psi
